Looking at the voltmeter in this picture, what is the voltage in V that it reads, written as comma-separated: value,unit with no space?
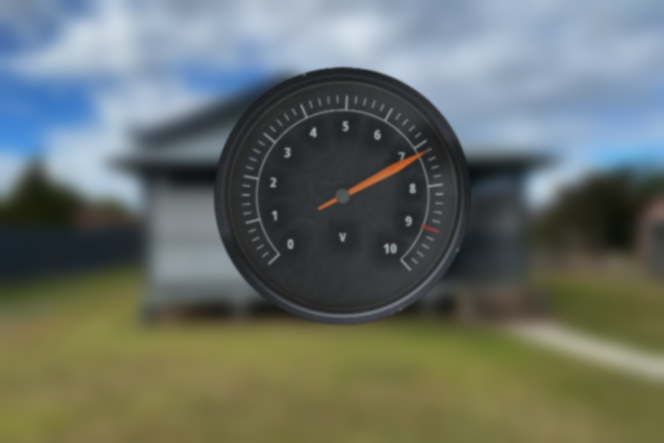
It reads 7.2,V
